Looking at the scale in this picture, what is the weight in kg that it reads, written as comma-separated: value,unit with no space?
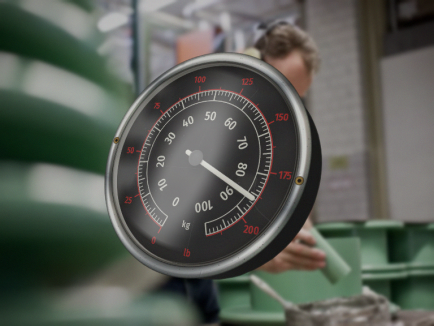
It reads 86,kg
